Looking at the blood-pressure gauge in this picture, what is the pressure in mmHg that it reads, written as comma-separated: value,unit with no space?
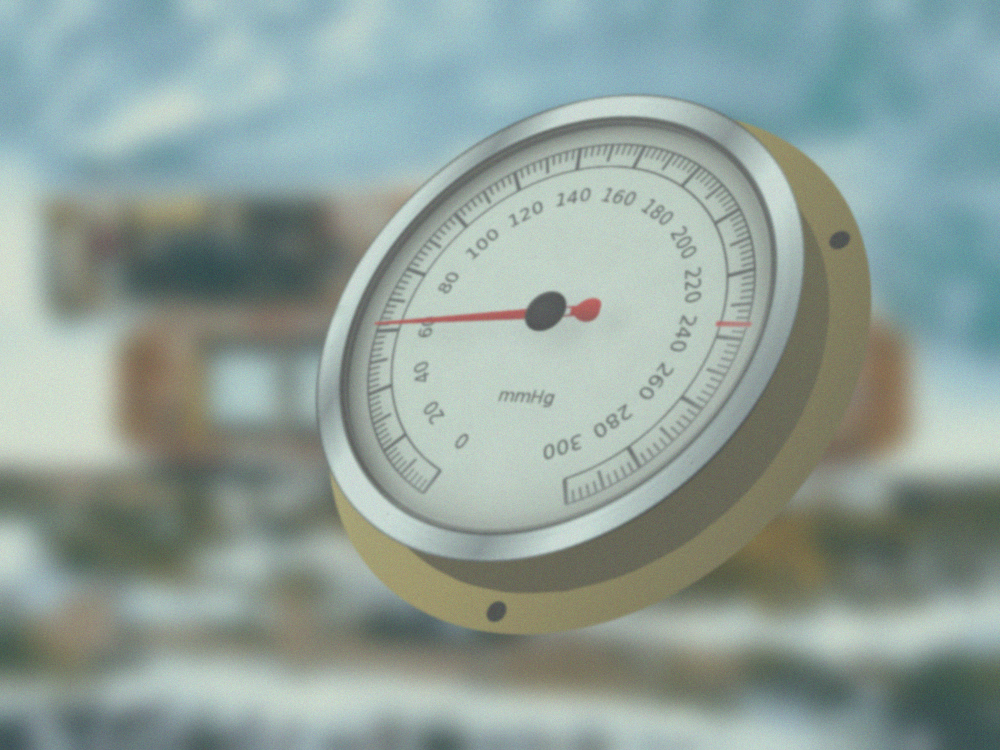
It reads 60,mmHg
